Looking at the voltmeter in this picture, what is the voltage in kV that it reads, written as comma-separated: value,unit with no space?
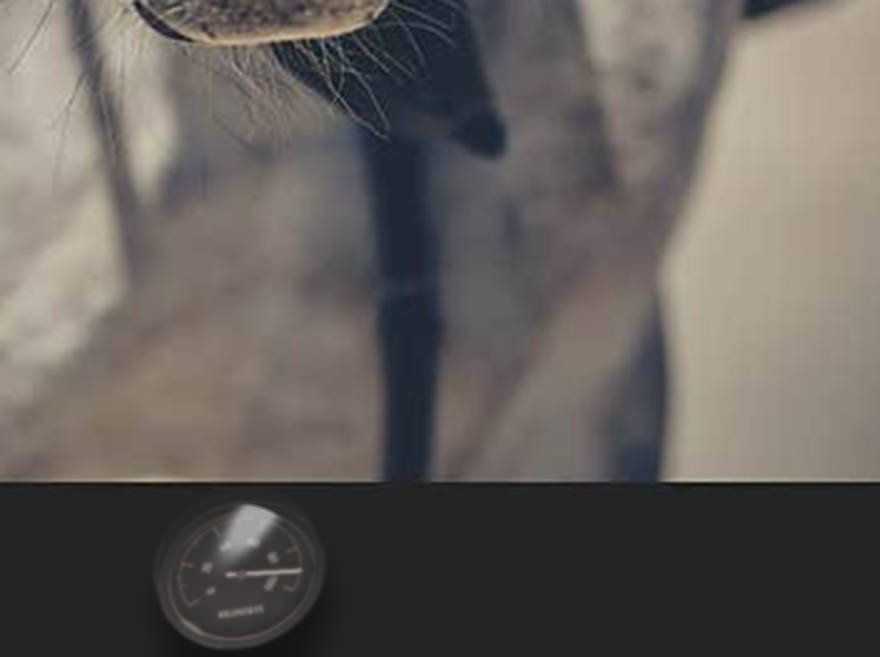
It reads 90,kV
